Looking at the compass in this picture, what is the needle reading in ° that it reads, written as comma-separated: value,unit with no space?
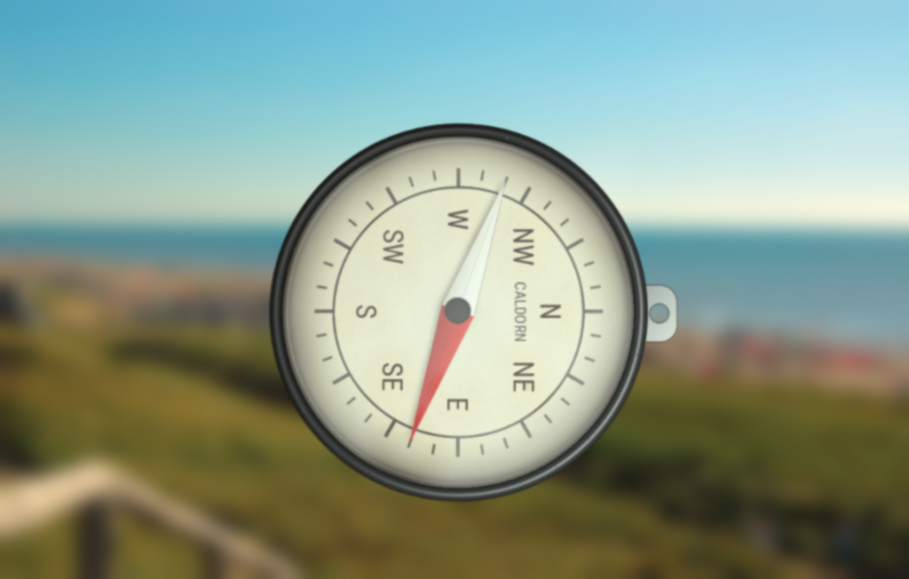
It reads 110,°
